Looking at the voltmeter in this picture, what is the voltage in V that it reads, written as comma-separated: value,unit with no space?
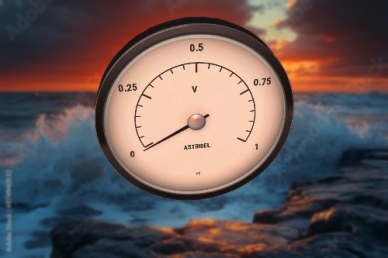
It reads 0,V
